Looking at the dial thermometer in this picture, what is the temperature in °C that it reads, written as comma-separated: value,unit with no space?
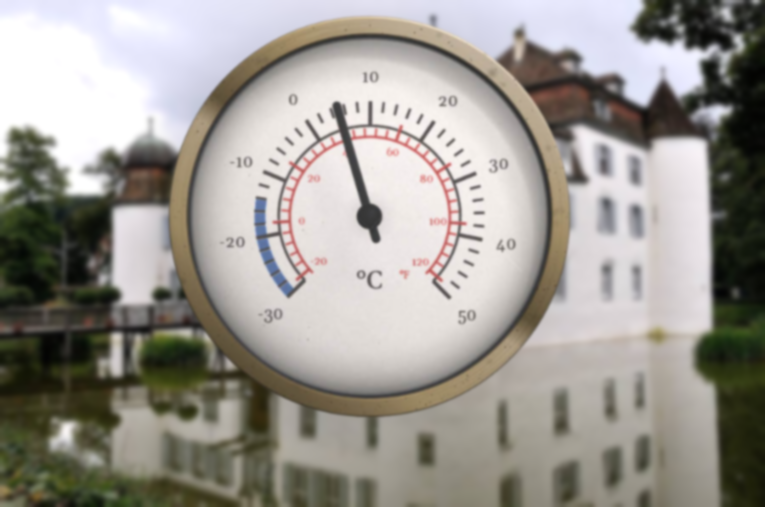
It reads 5,°C
